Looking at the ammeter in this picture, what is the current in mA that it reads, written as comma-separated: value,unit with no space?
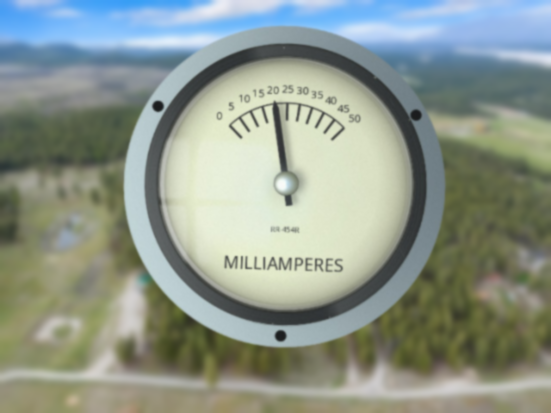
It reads 20,mA
